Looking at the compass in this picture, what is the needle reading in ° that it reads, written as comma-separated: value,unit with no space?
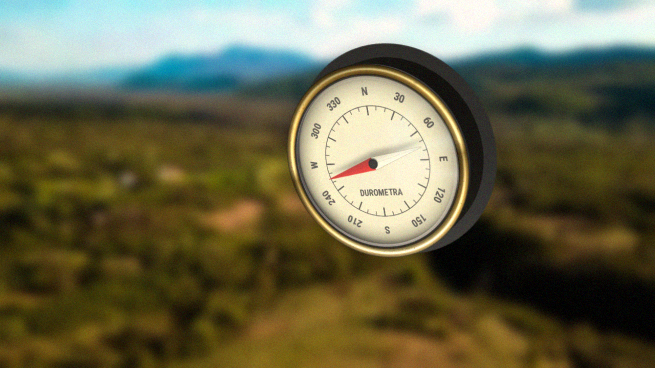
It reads 255,°
